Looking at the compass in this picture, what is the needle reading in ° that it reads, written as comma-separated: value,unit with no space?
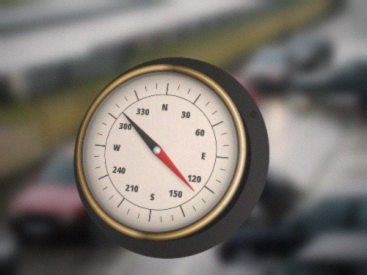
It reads 130,°
